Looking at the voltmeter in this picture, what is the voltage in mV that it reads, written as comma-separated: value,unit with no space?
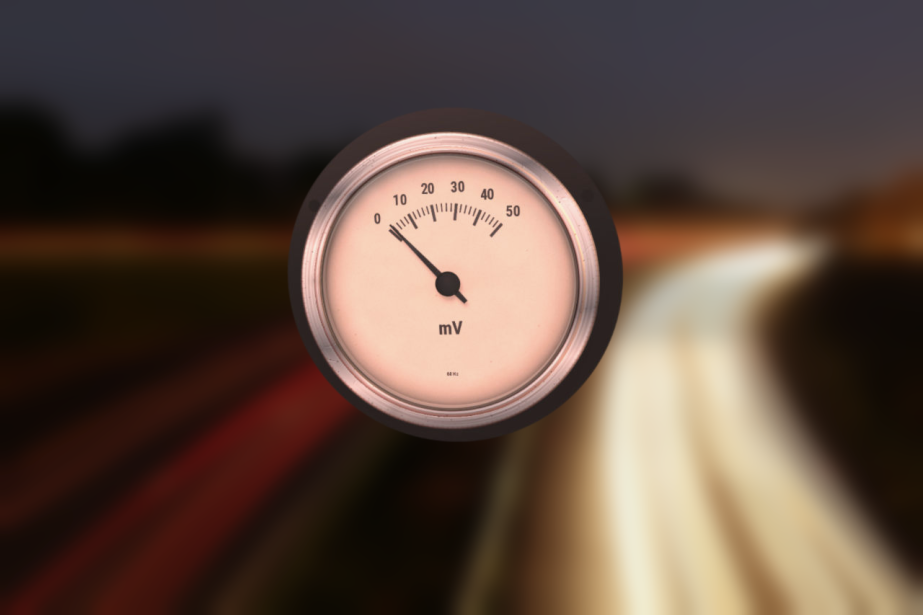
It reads 2,mV
